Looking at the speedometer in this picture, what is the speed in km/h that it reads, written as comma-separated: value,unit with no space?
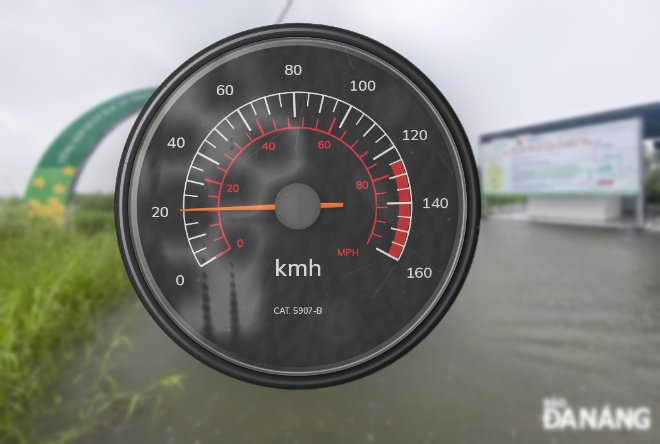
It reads 20,km/h
